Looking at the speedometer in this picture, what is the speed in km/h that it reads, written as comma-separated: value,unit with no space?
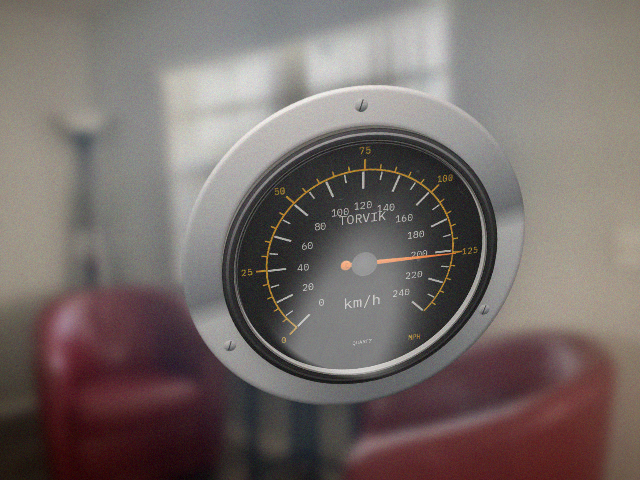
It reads 200,km/h
